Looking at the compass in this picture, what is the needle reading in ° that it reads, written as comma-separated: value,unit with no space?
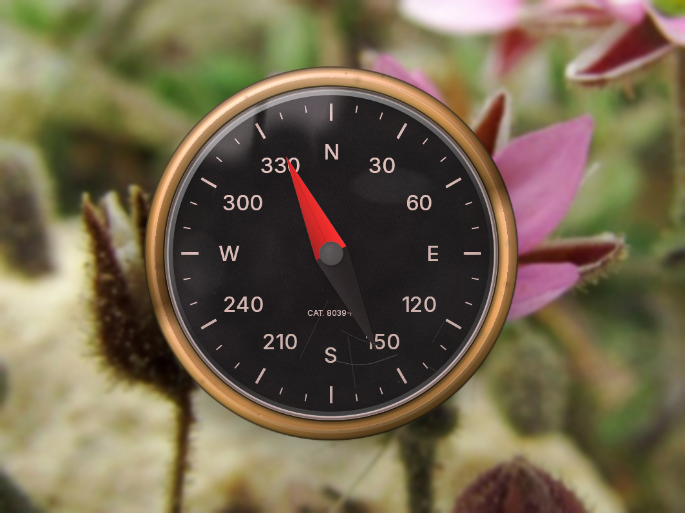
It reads 335,°
